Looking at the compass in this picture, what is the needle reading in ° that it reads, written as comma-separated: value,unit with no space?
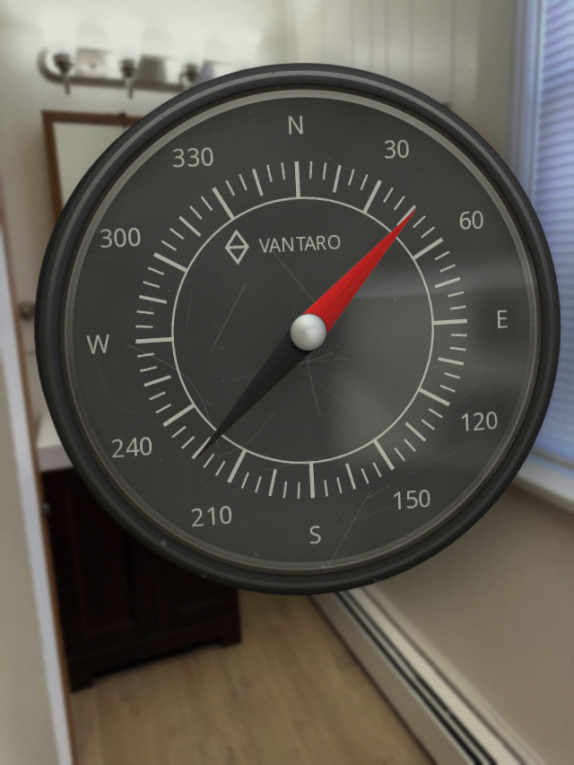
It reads 45,°
